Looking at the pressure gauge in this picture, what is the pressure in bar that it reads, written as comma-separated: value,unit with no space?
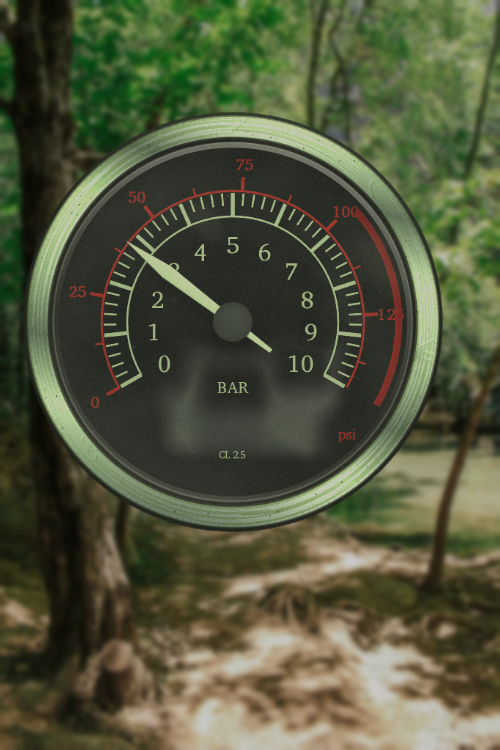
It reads 2.8,bar
